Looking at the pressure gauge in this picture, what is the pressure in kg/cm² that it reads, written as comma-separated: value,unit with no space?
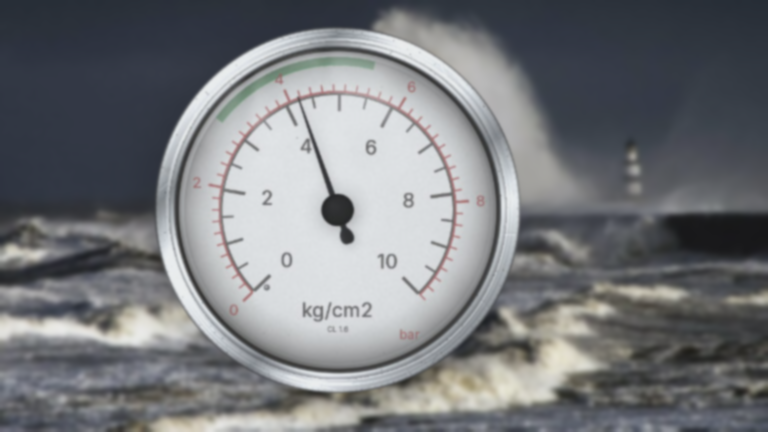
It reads 4.25,kg/cm²
